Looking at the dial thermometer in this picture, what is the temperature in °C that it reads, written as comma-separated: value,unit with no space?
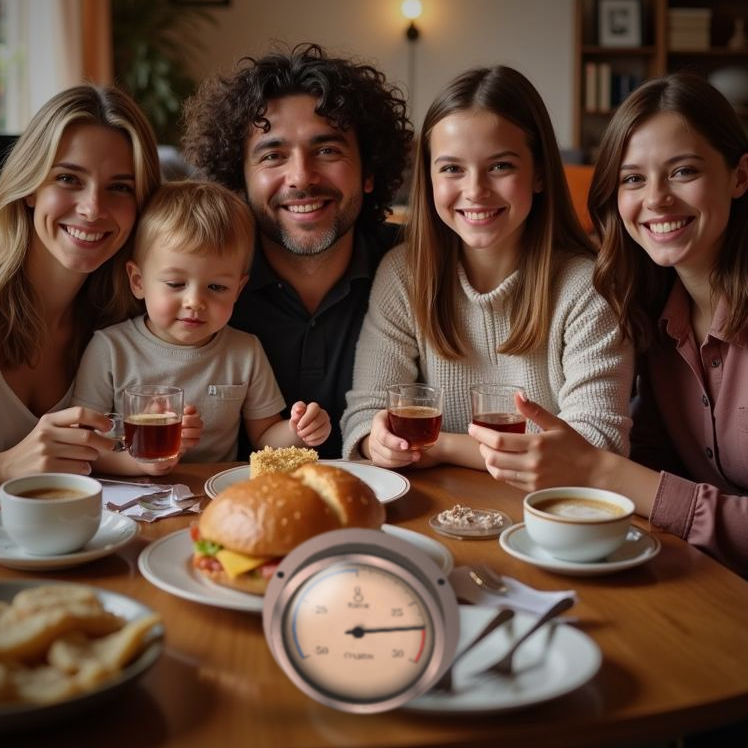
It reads 35,°C
